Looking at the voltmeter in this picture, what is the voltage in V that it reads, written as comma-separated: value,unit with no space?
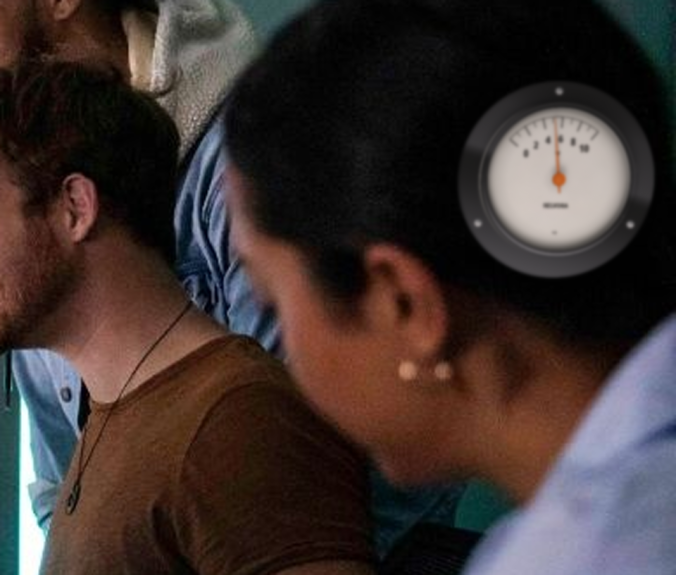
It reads 5,V
